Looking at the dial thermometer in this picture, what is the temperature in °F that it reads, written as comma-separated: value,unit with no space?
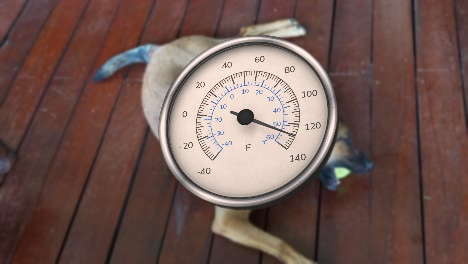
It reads 130,°F
